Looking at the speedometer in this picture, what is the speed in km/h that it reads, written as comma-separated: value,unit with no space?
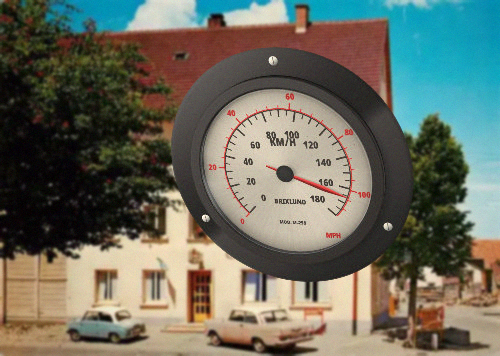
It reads 165,km/h
